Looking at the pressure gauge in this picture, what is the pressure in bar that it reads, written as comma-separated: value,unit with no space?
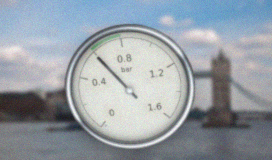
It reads 0.6,bar
